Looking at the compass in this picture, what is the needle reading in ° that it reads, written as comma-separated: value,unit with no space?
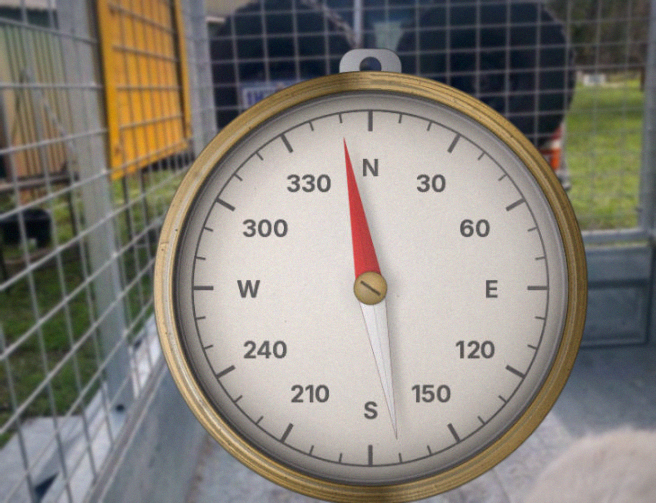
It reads 350,°
